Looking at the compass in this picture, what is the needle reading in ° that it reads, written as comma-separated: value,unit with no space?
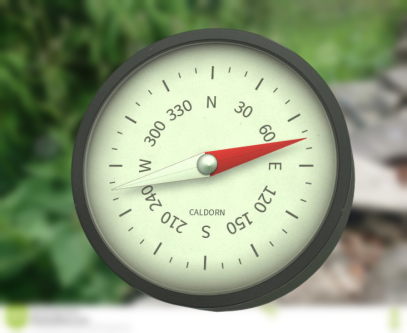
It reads 75,°
